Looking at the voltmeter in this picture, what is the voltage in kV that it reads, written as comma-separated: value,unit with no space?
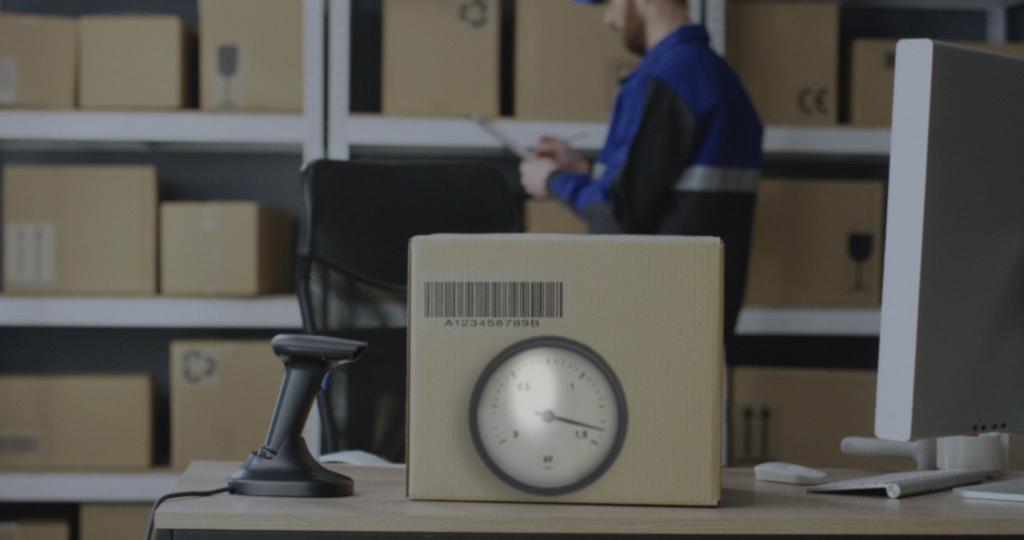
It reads 1.4,kV
